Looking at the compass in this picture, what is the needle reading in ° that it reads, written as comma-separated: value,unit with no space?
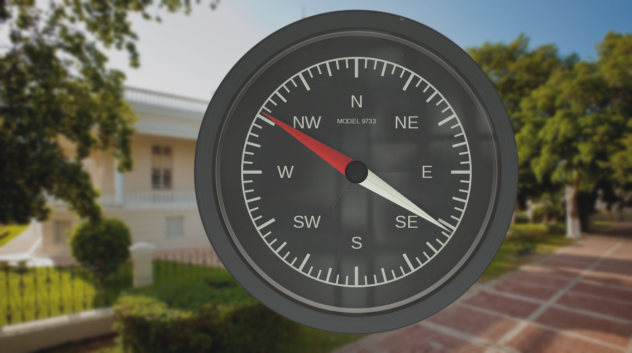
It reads 302.5,°
